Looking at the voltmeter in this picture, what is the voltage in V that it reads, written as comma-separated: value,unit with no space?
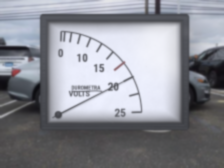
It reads 20,V
